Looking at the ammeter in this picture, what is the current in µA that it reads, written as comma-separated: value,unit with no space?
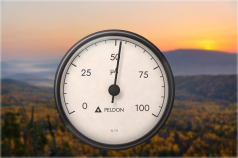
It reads 52.5,µA
